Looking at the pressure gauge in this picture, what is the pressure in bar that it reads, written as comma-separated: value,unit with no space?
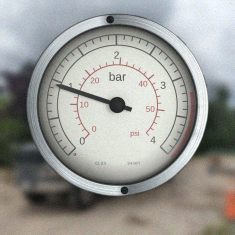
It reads 0.95,bar
